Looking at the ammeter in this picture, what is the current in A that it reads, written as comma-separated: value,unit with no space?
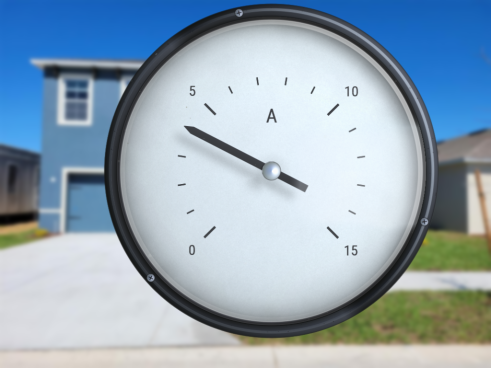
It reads 4,A
